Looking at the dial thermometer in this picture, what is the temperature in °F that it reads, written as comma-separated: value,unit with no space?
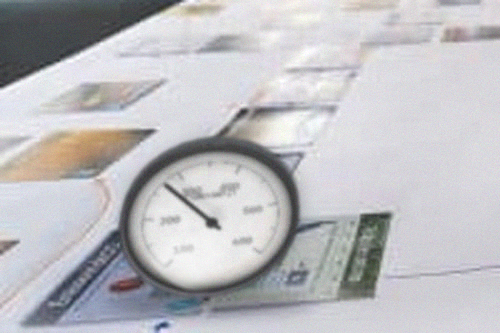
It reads 275,°F
